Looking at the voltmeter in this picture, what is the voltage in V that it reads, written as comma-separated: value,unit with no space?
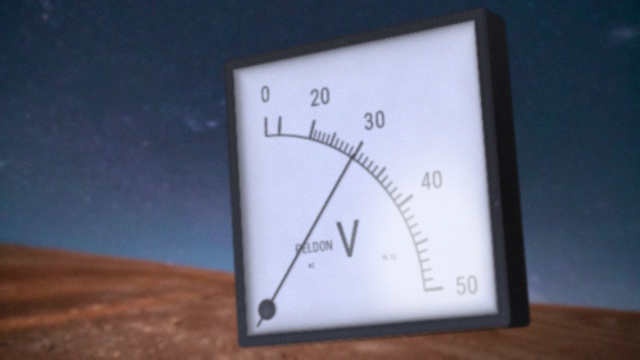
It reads 30,V
